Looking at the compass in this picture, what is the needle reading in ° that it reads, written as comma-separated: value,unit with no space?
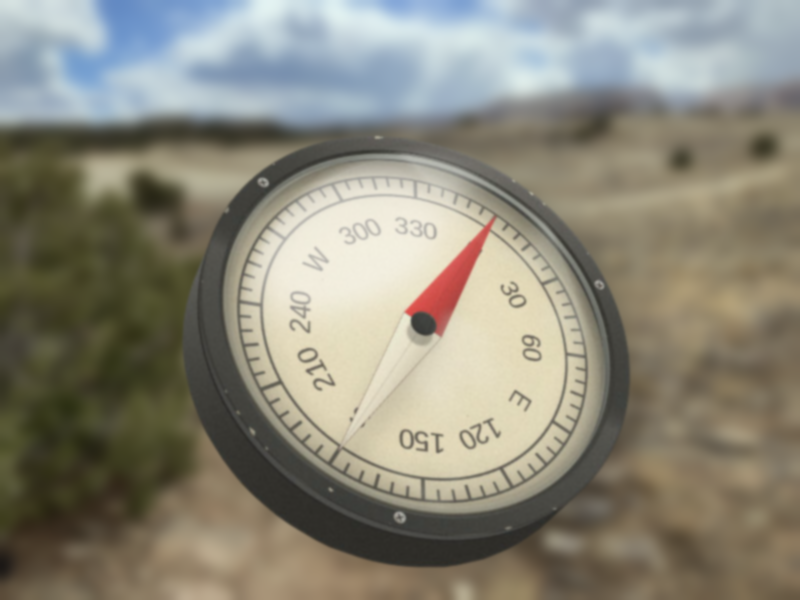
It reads 0,°
